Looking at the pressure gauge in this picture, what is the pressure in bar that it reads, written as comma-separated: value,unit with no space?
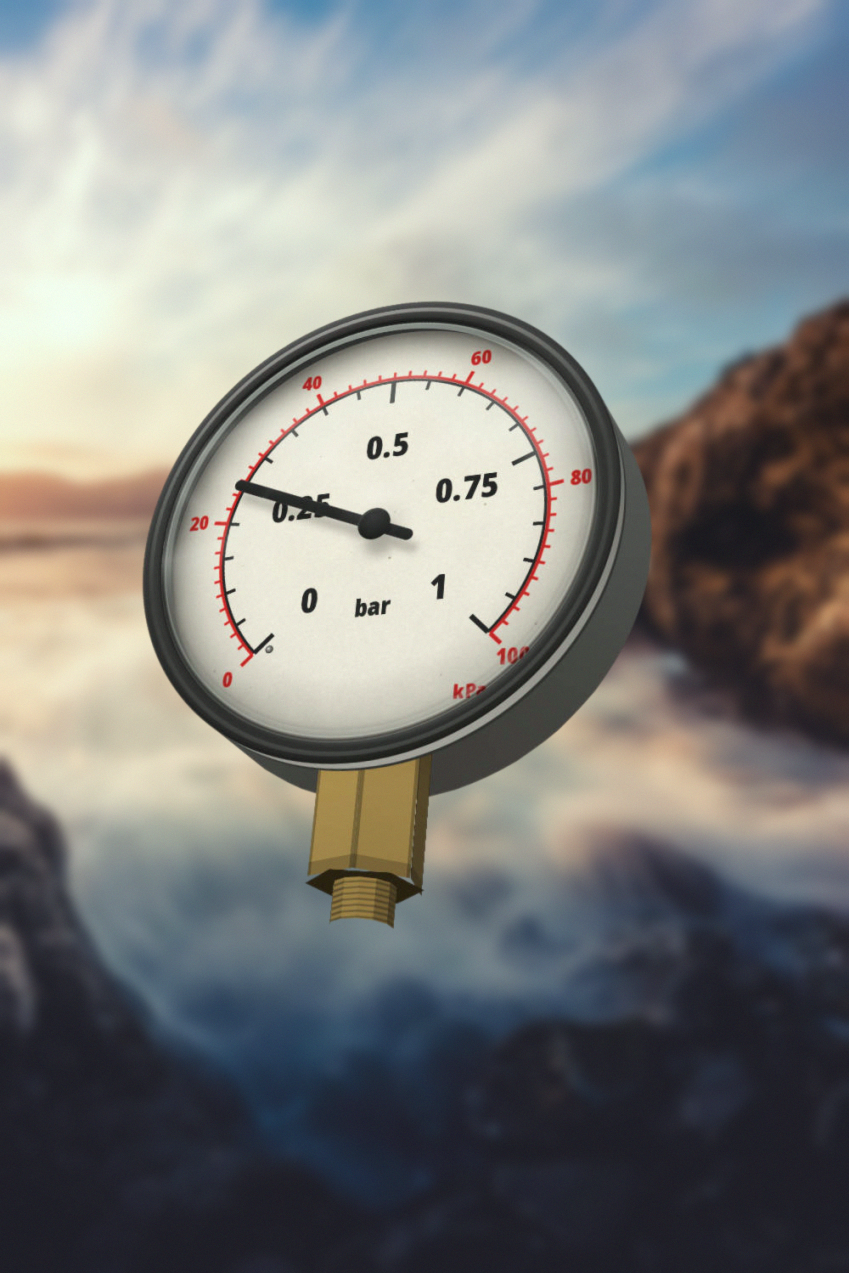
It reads 0.25,bar
